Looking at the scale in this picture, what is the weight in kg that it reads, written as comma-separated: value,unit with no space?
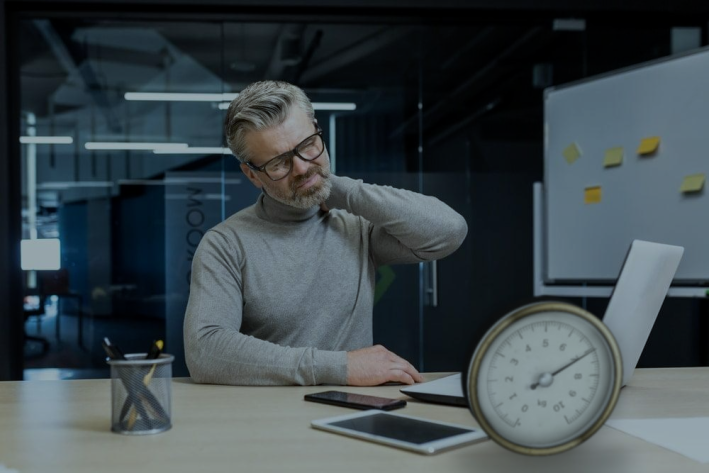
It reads 7,kg
